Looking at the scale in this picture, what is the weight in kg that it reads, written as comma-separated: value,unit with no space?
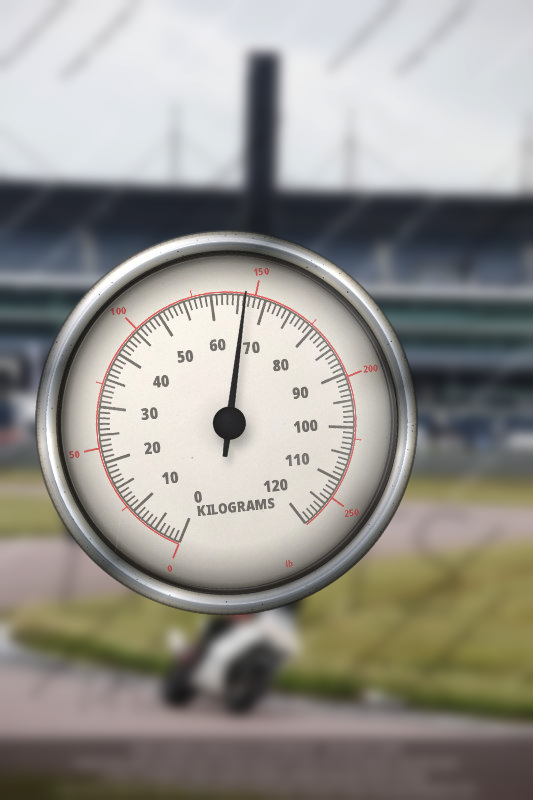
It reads 66,kg
